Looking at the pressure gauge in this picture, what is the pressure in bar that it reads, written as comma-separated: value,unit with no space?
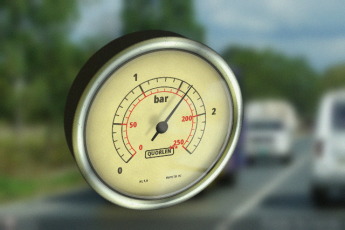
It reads 1.6,bar
